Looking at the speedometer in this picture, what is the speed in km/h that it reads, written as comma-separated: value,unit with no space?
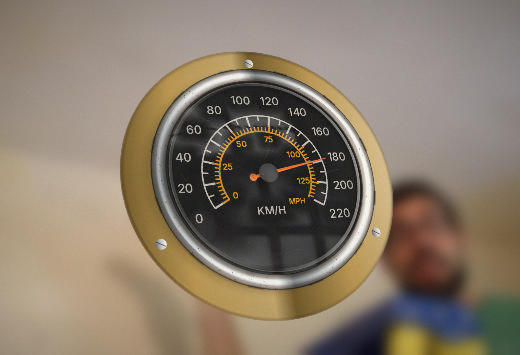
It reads 180,km/h
